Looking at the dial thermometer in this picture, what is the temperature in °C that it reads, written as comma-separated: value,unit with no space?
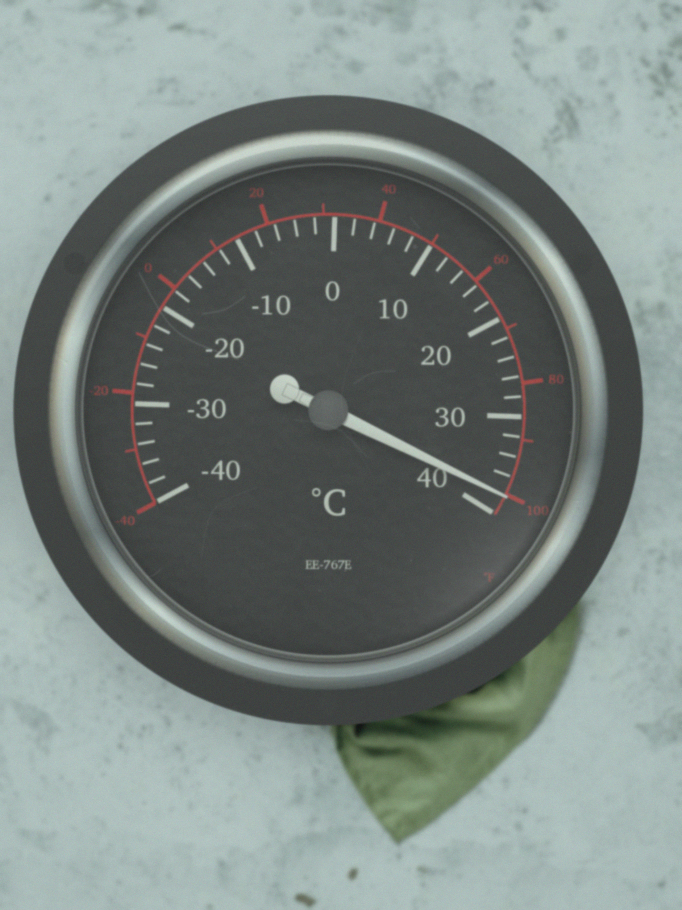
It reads 38,°C
